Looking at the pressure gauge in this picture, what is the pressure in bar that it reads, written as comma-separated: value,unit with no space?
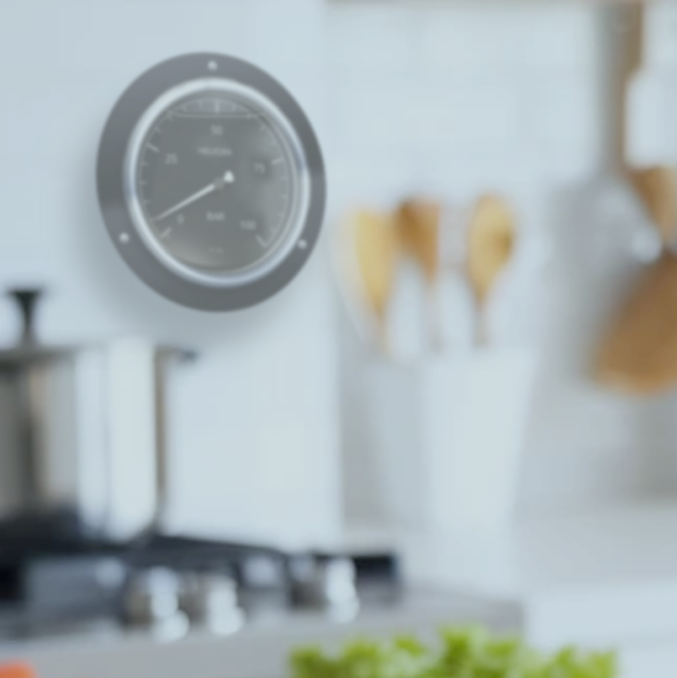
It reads 5,bar
